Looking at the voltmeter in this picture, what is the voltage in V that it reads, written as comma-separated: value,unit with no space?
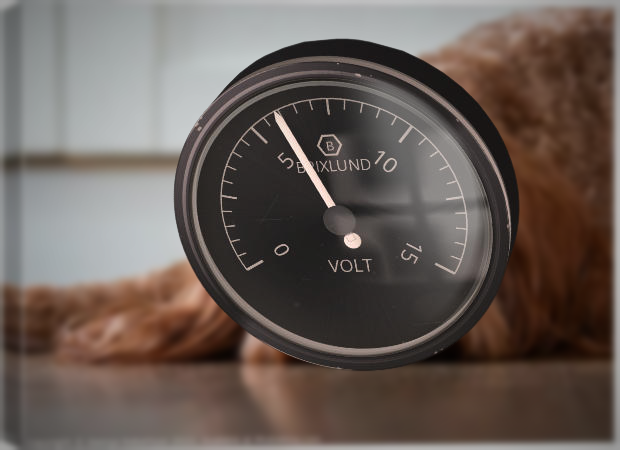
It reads 6,V
